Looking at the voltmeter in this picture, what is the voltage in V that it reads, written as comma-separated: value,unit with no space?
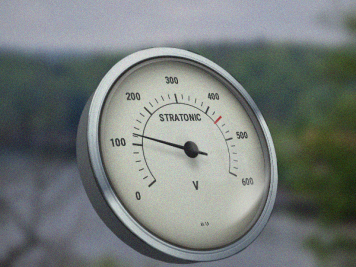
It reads 120,V
